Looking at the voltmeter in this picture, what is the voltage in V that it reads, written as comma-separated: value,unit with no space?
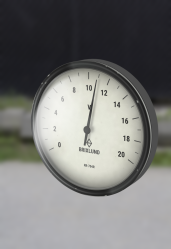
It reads 11,V
